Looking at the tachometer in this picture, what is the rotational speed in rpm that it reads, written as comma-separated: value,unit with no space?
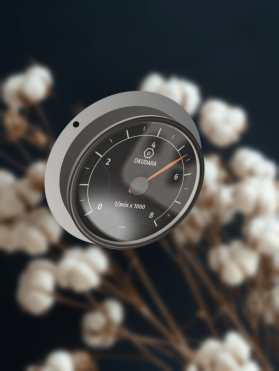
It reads 5250,rpm
